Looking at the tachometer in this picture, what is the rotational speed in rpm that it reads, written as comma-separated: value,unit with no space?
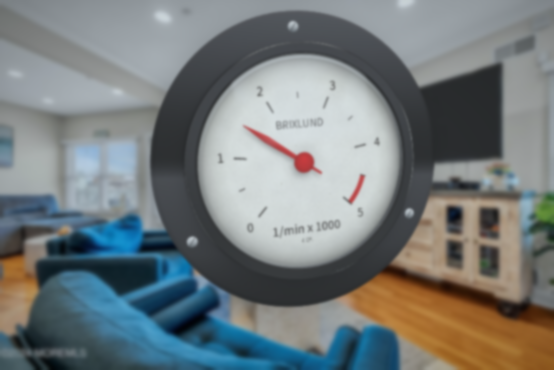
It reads 1500,rpm
